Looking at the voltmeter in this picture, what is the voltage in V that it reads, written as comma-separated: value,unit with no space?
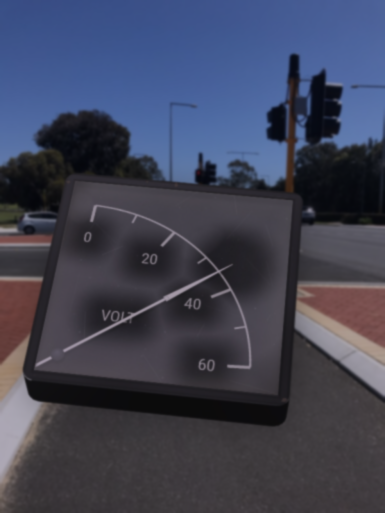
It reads 35,V
